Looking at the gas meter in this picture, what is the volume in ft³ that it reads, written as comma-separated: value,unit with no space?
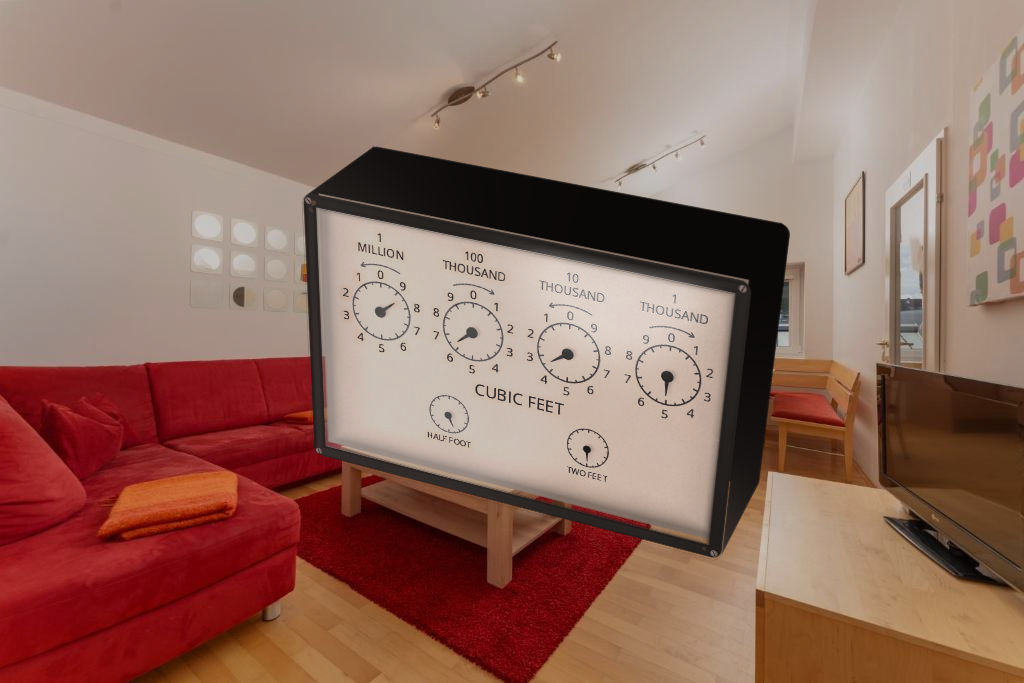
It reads 863500,ft³
